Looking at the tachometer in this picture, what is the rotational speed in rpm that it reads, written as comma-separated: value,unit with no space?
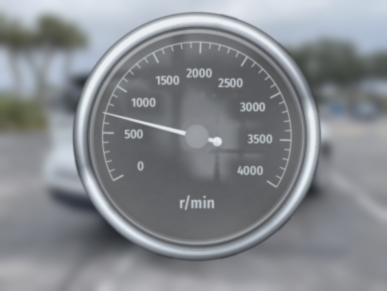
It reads 700,rpm
